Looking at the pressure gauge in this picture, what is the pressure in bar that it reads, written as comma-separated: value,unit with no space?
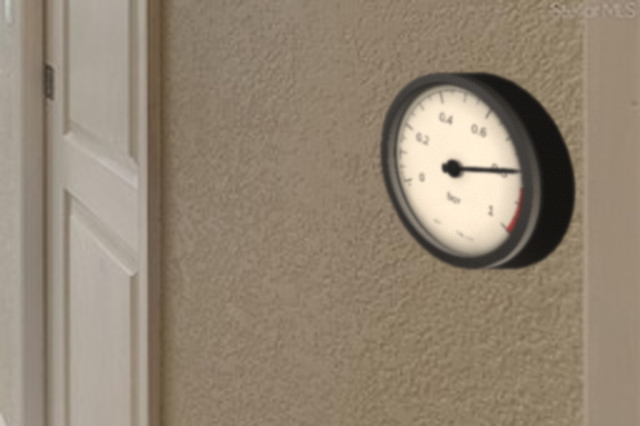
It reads 0.8,bar
